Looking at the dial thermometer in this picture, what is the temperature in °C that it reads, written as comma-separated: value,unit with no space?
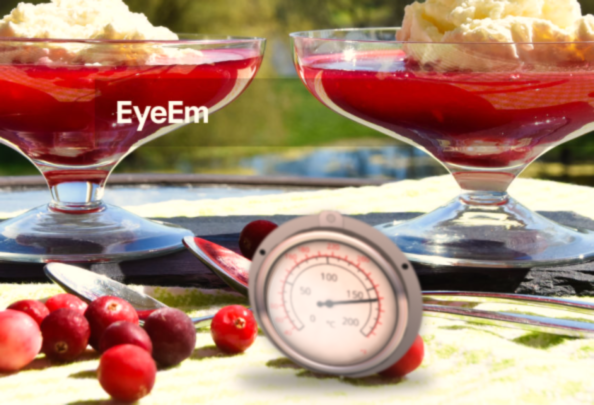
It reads 160,°C
